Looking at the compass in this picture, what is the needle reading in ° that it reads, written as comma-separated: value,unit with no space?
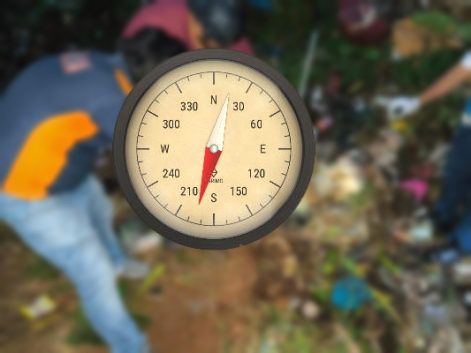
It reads 195,°
